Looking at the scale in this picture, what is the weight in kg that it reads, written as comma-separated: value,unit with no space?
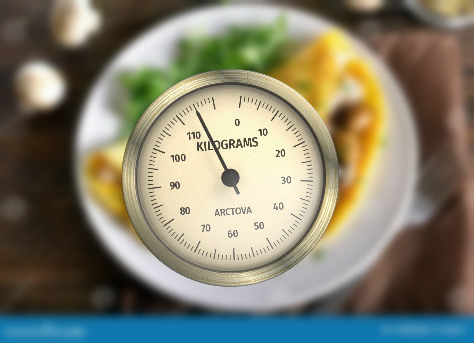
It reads 115,kg
